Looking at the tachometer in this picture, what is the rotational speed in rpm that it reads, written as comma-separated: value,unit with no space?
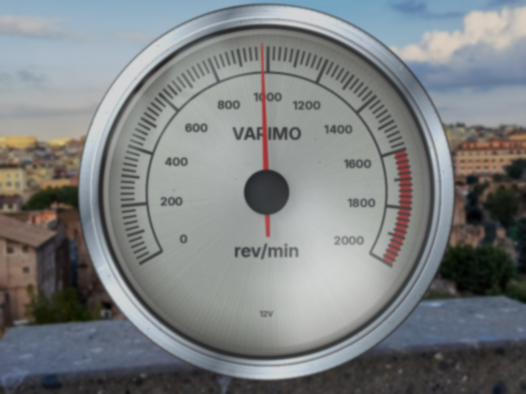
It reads 980,rpm
